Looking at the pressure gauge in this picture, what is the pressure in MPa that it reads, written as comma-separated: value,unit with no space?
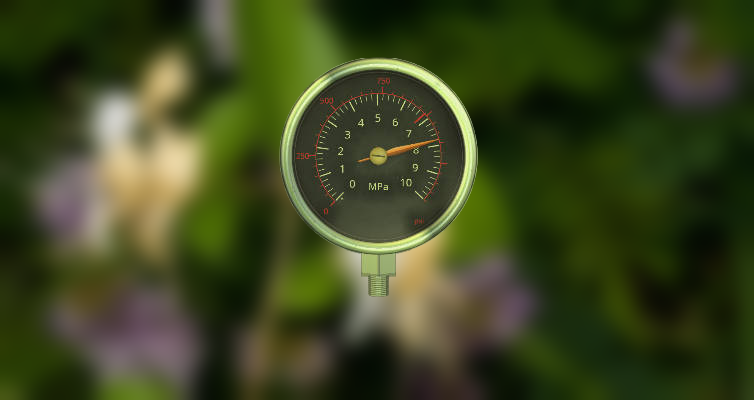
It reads 7.8,MPa
